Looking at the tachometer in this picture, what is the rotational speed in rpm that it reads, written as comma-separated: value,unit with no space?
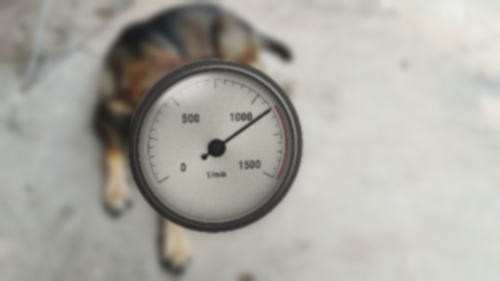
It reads 1100,rpm
